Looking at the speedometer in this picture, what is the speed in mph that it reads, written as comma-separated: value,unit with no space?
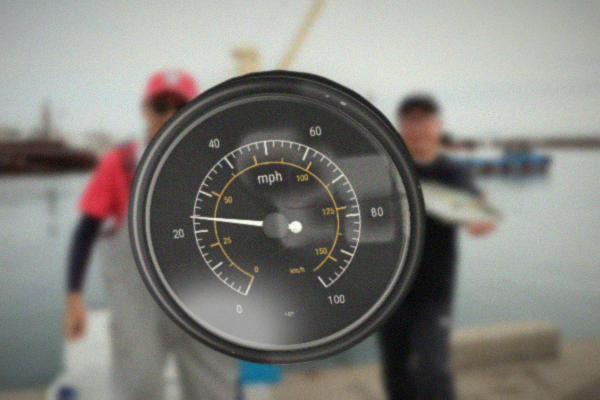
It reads 24,mph
